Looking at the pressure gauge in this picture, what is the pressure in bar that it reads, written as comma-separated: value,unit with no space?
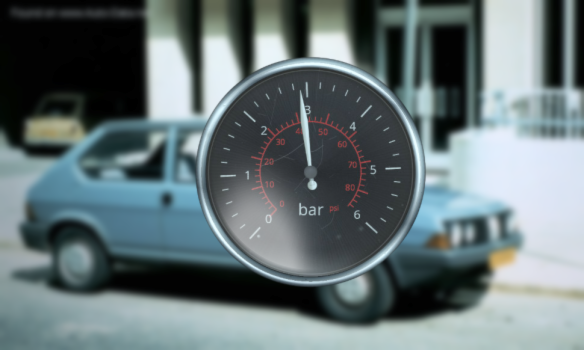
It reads 2.9,bar
